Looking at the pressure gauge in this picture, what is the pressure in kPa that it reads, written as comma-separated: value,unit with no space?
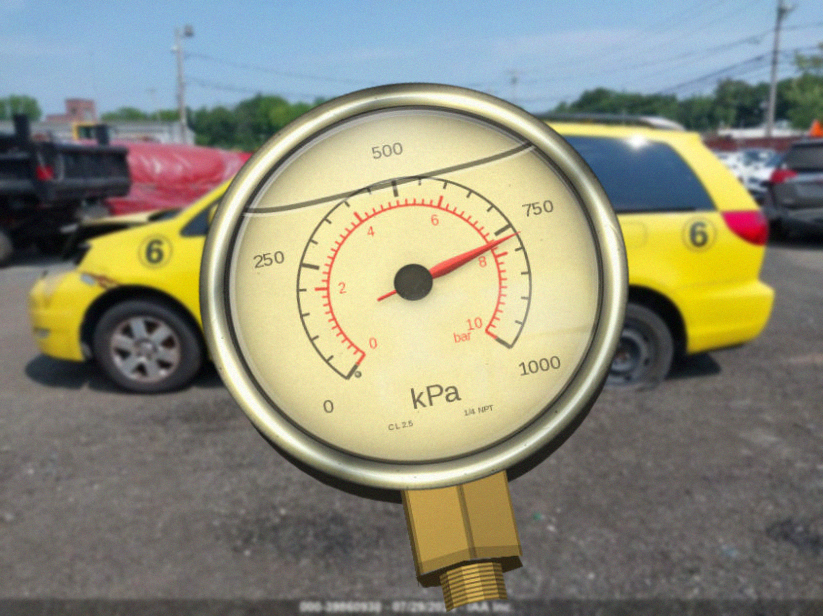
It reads 775,kPa
